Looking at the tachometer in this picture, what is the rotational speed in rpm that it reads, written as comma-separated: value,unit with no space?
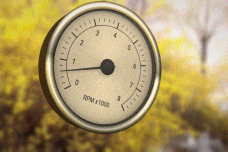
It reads 600,rpm
